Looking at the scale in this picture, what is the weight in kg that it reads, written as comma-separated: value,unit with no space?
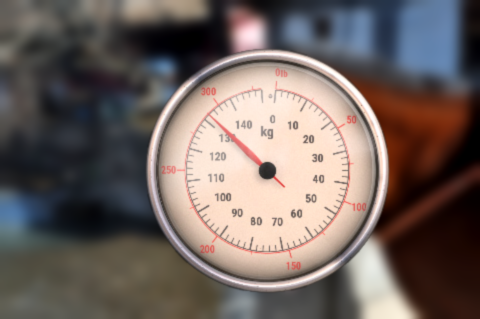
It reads 132,kg
